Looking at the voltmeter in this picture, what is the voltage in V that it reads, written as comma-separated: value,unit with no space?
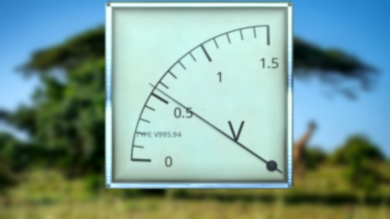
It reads 0.55,V
